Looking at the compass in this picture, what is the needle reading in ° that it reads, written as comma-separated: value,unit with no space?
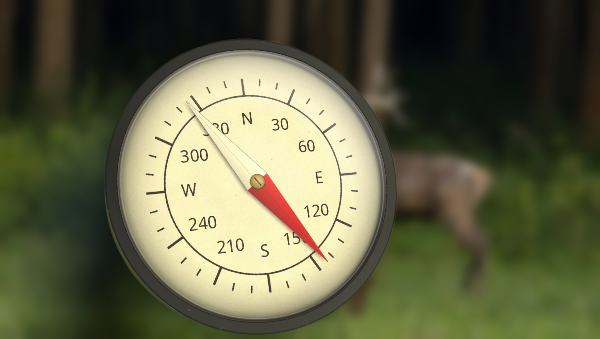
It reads 145,°
